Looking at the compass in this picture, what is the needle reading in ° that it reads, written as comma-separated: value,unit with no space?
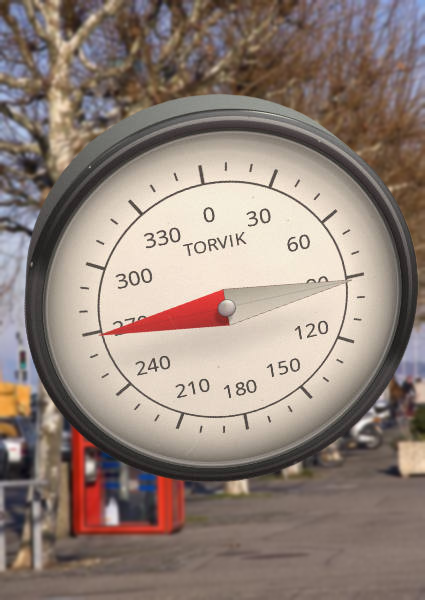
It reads 270,°
